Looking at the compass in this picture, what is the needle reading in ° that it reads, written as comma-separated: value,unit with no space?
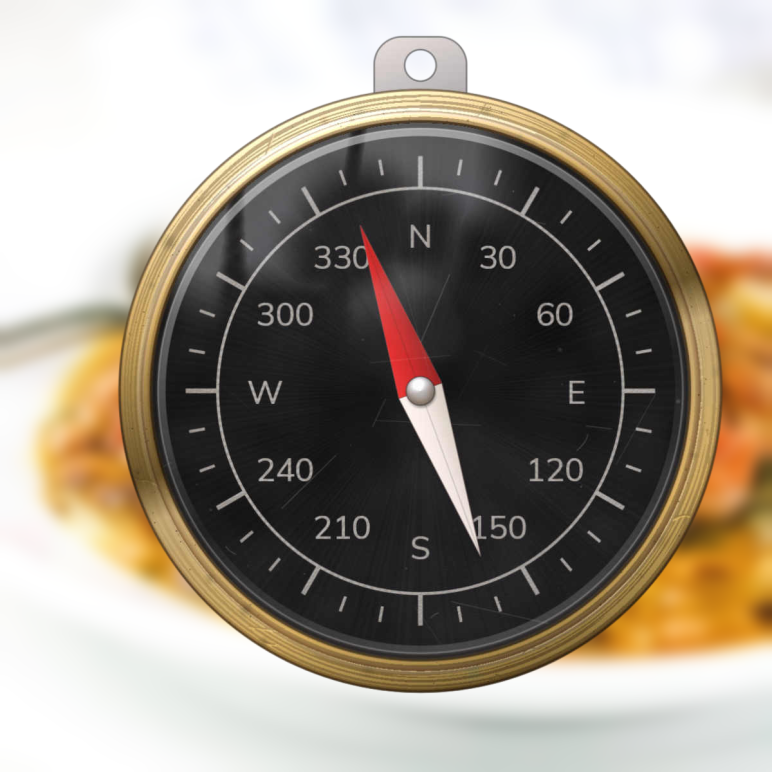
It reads 340,°
